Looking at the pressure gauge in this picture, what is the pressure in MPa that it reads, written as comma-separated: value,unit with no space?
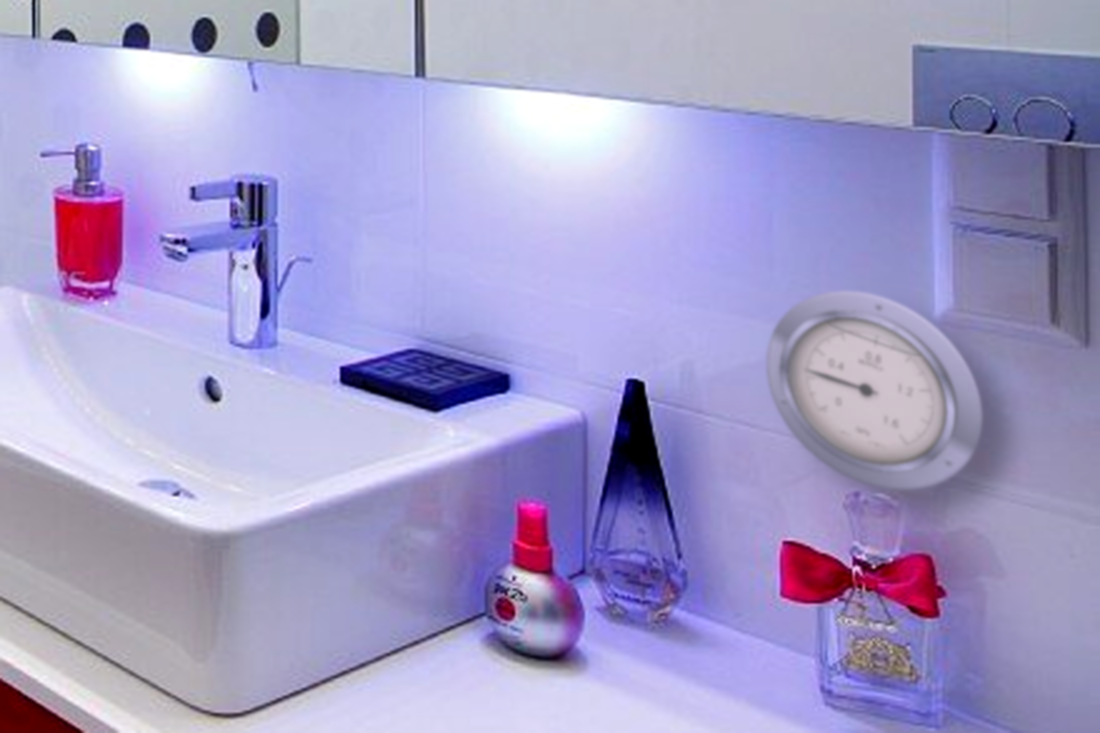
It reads 0.25,MPa
